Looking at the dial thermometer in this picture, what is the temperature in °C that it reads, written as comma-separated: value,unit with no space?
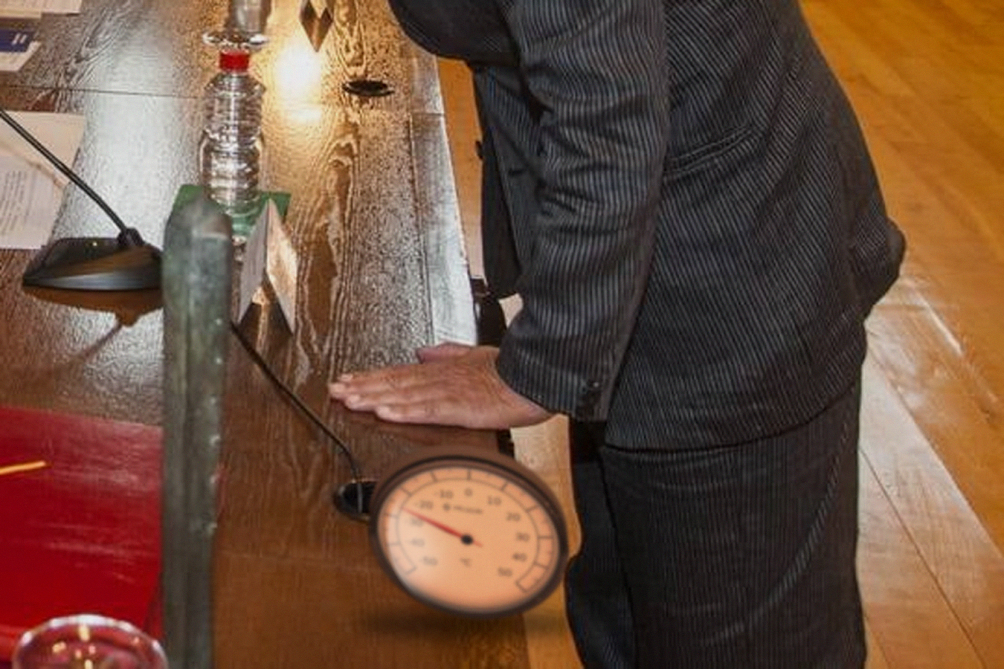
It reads -25,°C
